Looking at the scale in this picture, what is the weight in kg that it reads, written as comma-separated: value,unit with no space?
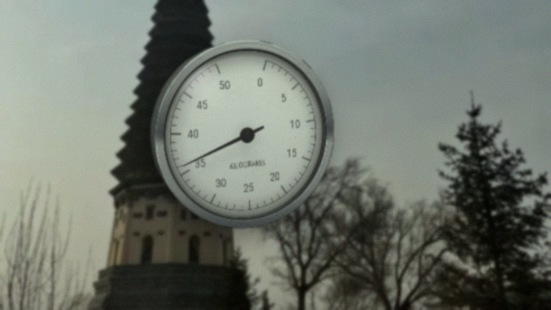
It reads 36,kg
